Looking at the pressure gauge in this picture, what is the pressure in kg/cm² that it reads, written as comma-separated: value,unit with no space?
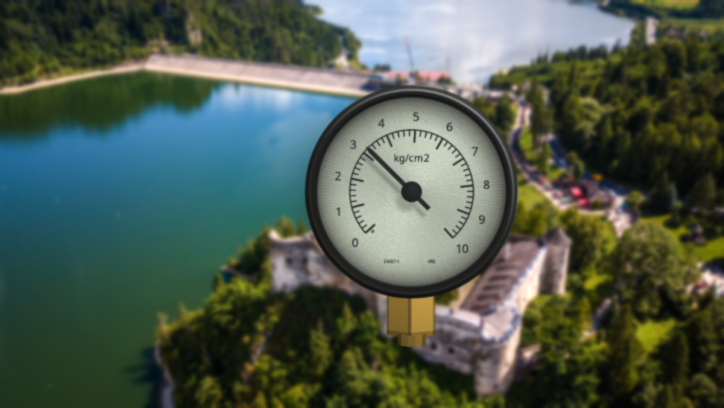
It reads 3.2,kg/cm²
